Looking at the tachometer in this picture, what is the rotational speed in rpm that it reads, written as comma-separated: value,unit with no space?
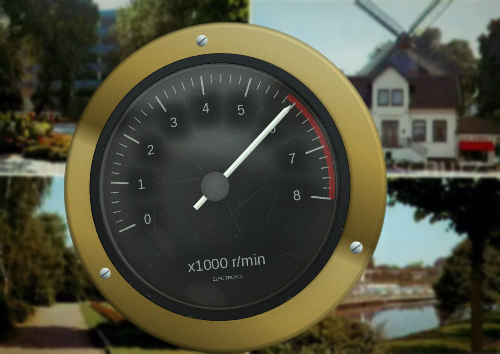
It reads 6000,rpm
